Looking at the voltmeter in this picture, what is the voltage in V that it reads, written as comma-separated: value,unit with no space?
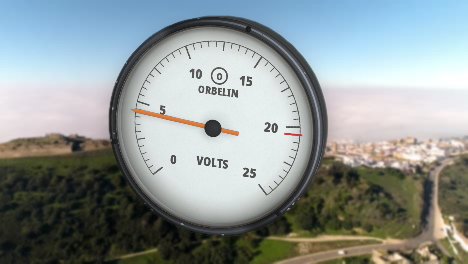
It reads 4.5,V
